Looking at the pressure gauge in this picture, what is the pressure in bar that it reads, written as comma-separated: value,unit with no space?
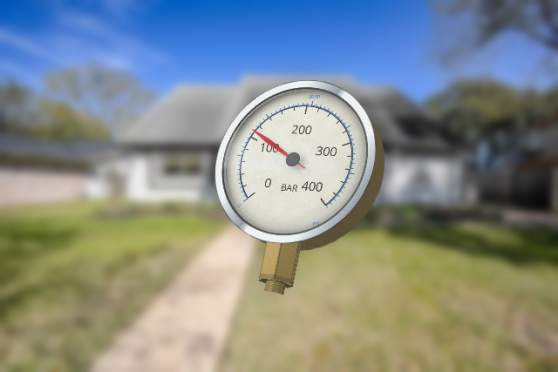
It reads 110,bar
